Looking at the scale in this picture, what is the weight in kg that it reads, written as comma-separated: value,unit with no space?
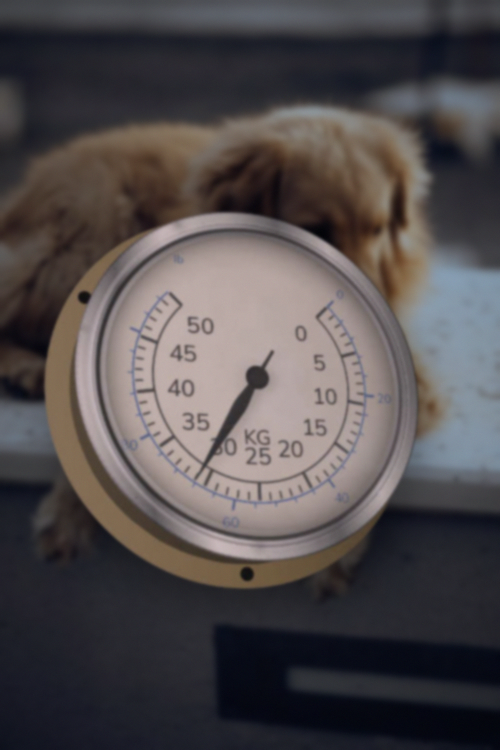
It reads 31,kg
